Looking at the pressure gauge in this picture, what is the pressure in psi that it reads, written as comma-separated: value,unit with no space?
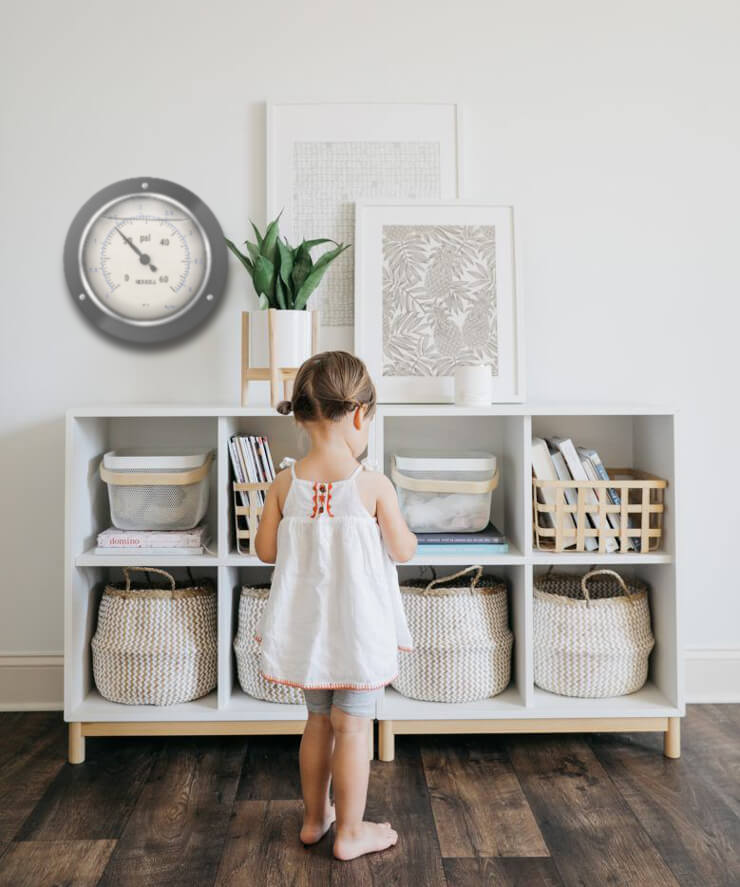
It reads 20,psi
